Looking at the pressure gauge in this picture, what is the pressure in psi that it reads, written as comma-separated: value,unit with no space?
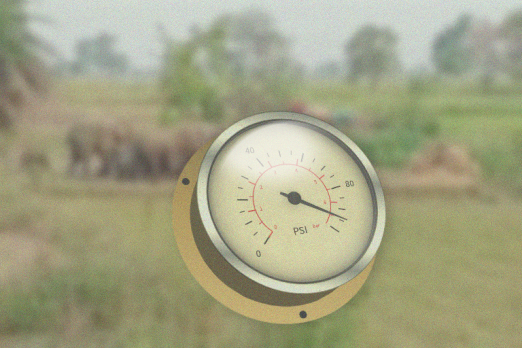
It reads 95,psi
